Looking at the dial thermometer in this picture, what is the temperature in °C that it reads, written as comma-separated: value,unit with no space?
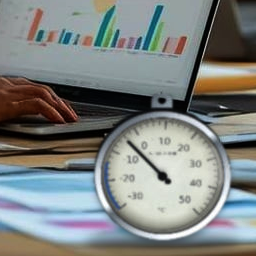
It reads -4,°C
